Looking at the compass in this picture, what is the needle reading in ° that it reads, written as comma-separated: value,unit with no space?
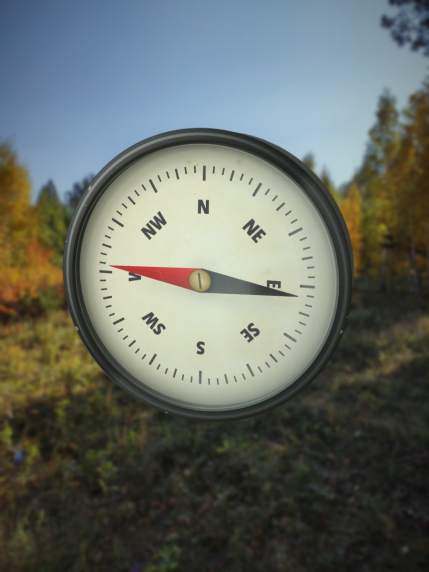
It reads 275,°
